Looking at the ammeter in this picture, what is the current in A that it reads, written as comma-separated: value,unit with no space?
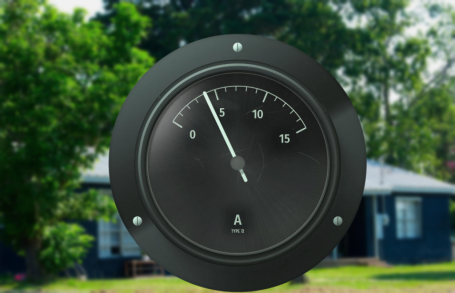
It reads 4,A
